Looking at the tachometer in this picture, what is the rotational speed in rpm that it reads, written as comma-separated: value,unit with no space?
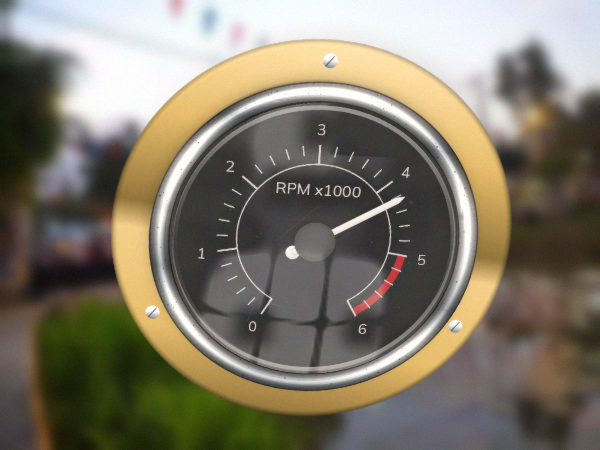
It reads 4200,rpm
